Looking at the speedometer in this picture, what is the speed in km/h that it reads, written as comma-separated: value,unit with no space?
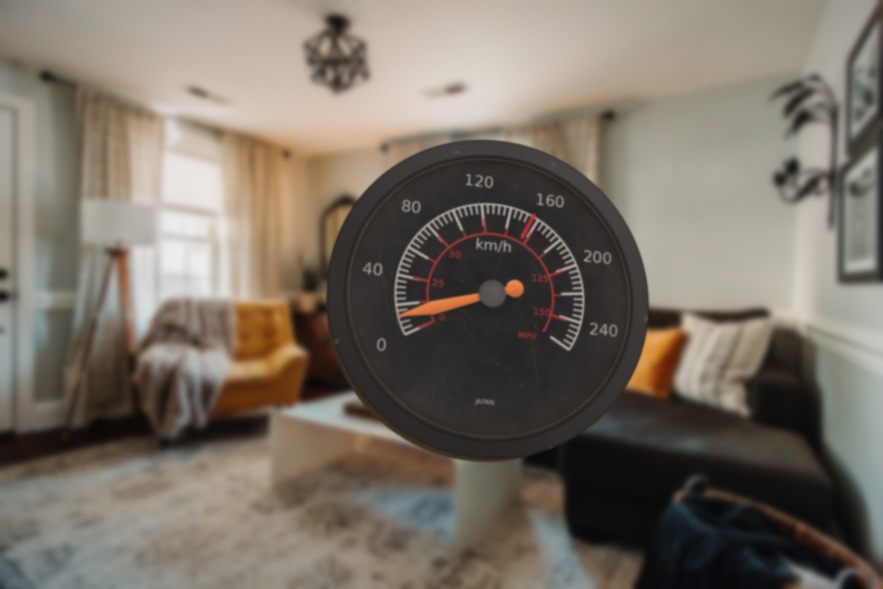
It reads 12,km/h
